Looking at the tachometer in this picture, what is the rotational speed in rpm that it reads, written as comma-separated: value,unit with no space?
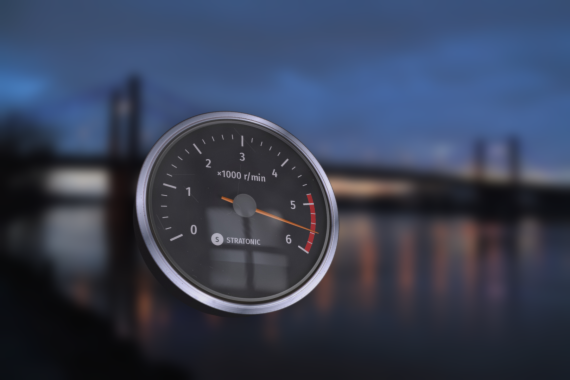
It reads 5600,rpm
